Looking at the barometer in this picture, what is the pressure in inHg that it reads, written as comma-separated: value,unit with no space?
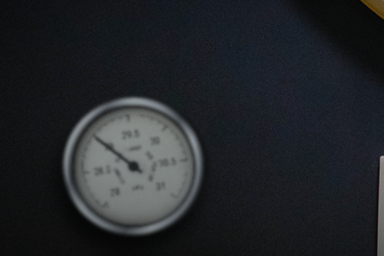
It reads 29,inHg
